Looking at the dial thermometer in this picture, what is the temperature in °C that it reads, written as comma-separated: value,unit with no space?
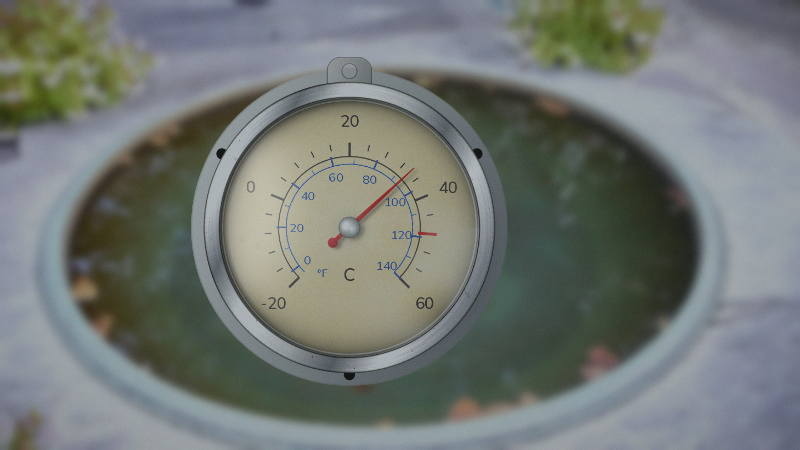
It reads 34,°C
